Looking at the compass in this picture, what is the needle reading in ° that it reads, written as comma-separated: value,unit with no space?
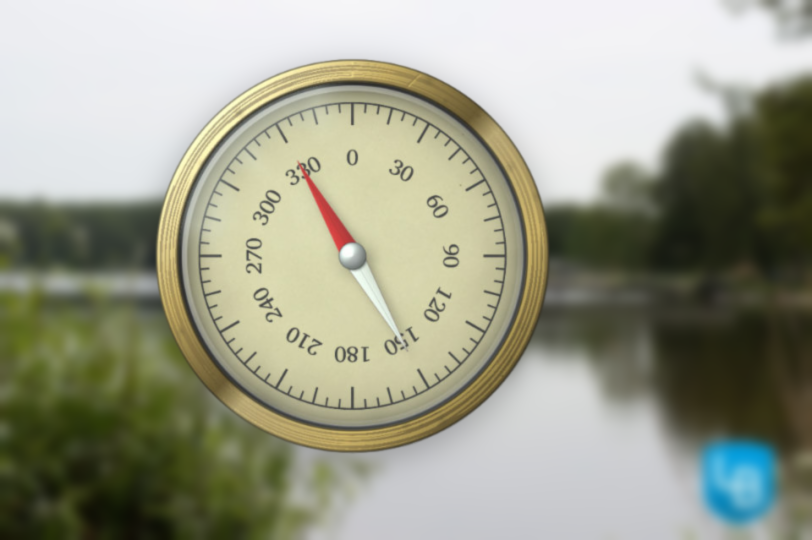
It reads 330,°
